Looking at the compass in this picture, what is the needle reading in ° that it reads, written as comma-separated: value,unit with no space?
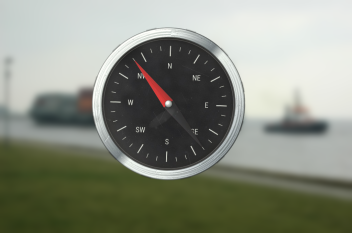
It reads 320,°
